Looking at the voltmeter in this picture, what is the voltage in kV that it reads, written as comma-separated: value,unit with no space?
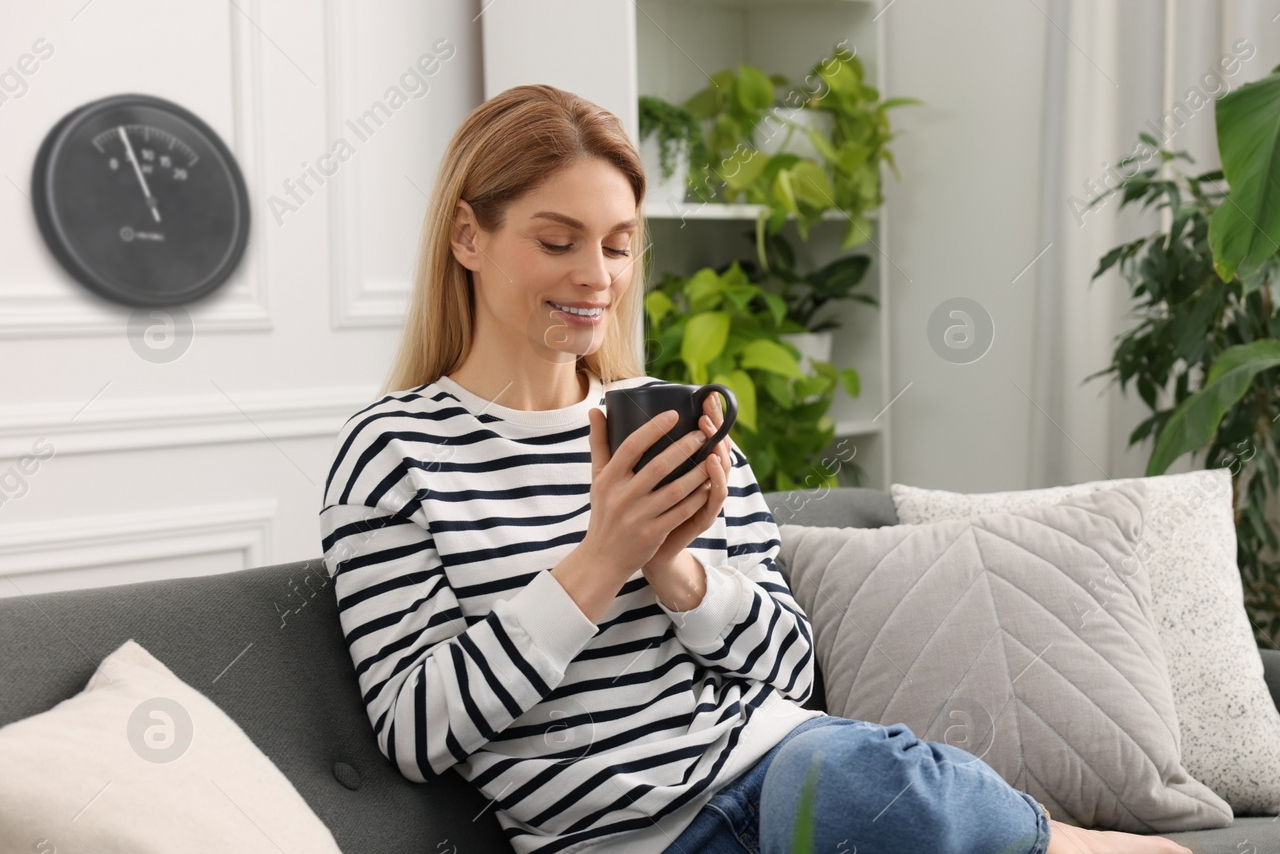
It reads 5,kV
